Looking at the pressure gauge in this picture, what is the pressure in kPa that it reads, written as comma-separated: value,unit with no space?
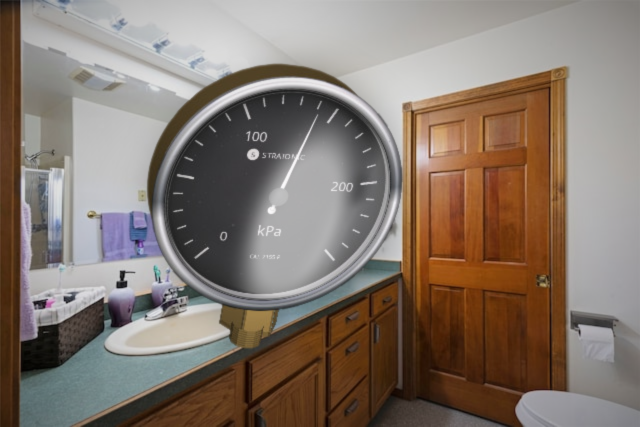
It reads 140,kPa
